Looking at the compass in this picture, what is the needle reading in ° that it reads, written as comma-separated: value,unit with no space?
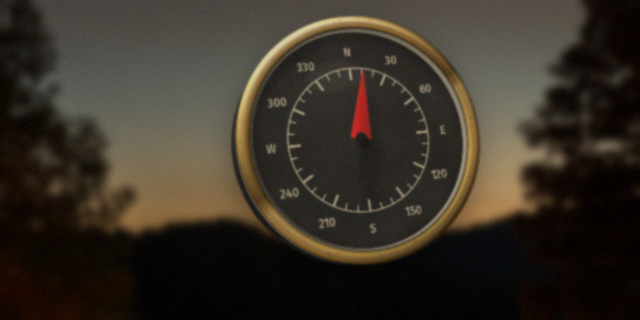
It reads 10,°
